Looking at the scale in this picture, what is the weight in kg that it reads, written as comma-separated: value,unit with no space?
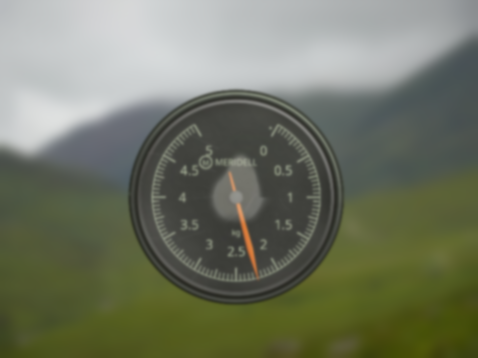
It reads 2.25,kg
